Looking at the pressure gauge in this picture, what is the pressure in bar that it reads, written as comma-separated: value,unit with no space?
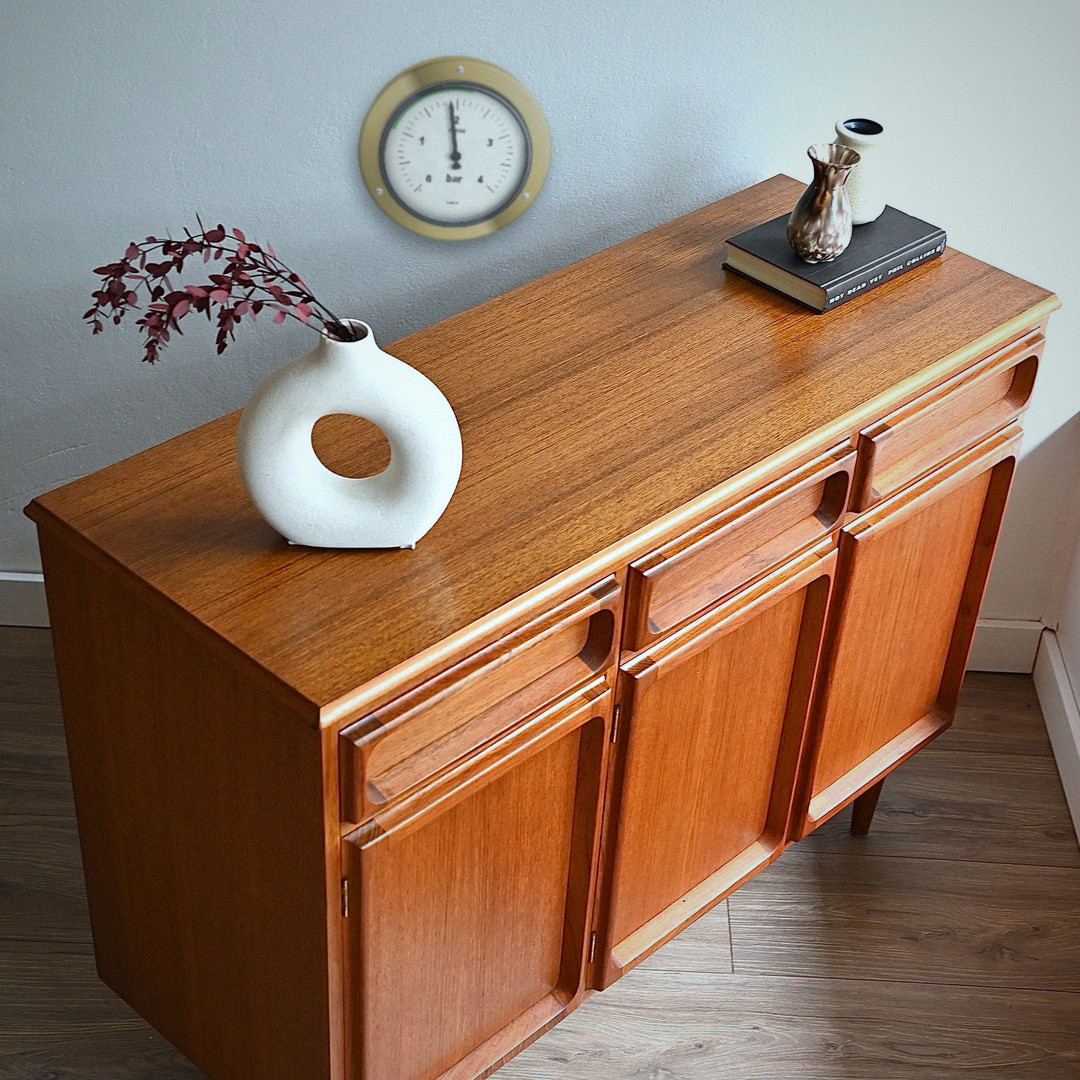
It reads 1.9,bar
